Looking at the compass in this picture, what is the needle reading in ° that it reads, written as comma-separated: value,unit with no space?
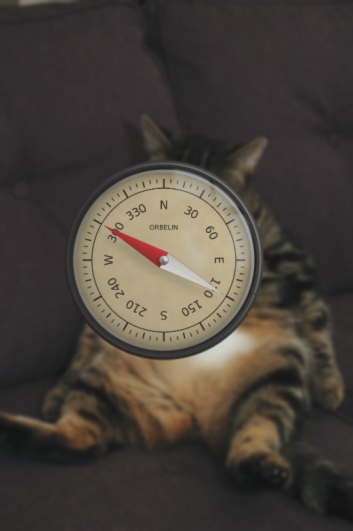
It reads 300,°
